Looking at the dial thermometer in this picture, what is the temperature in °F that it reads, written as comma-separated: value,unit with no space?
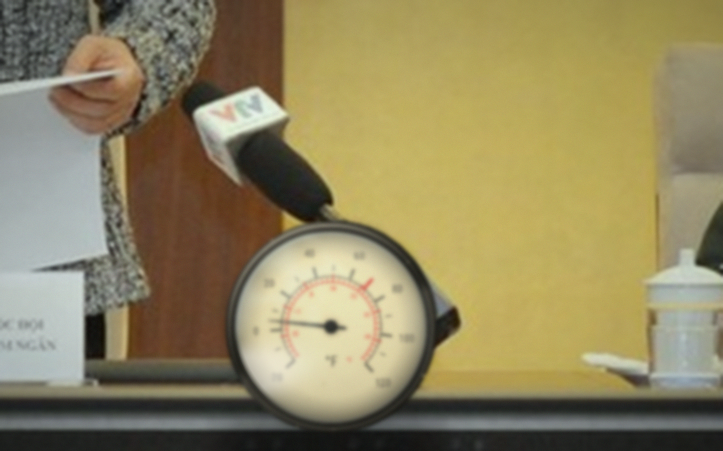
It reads 5,°F
